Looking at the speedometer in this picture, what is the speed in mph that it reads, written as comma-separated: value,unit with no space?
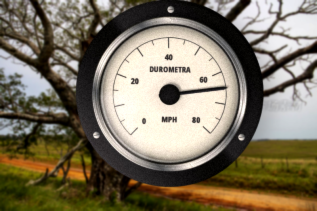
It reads 65,mph
